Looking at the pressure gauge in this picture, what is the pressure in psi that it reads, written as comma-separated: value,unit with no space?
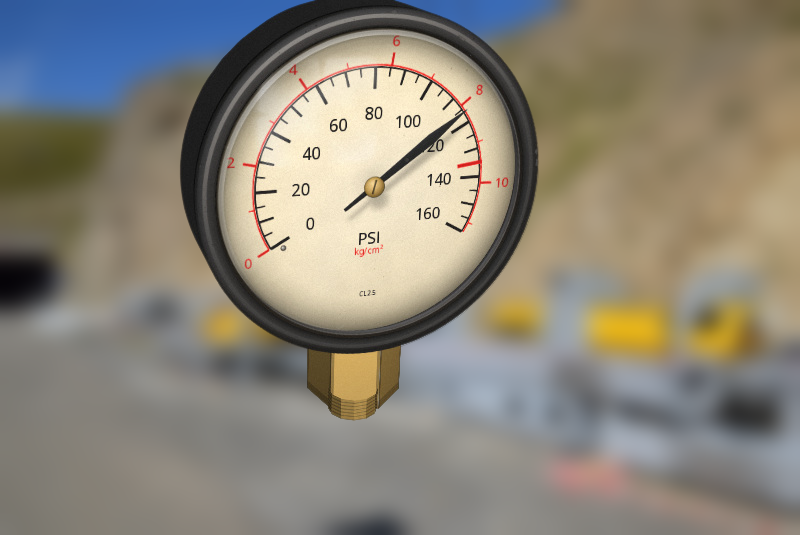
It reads 115,psi
